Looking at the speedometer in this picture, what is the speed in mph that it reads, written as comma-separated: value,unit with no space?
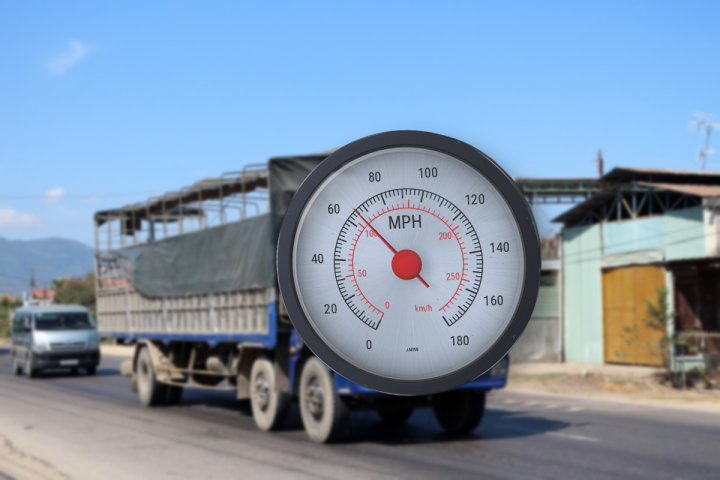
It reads 66,mph
